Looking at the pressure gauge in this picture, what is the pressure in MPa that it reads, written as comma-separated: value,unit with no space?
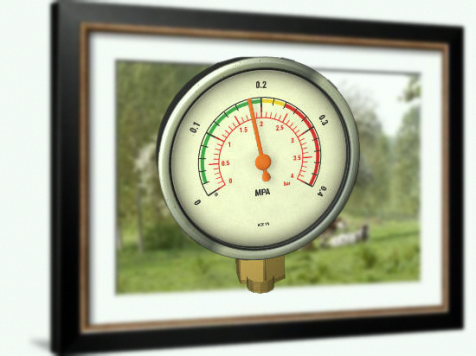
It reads 0.18,MPa
